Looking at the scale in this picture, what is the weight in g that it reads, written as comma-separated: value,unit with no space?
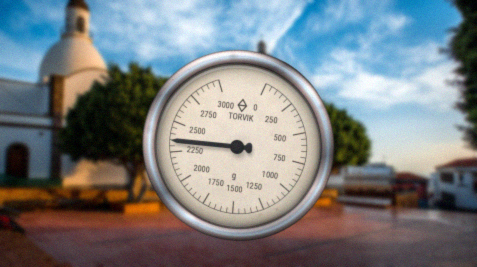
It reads 2350,g
